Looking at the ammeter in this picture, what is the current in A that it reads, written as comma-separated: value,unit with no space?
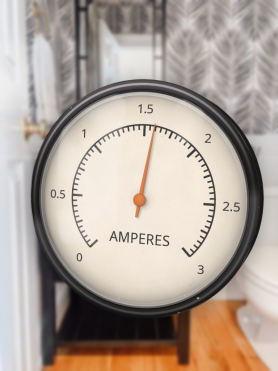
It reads 1.6,A
